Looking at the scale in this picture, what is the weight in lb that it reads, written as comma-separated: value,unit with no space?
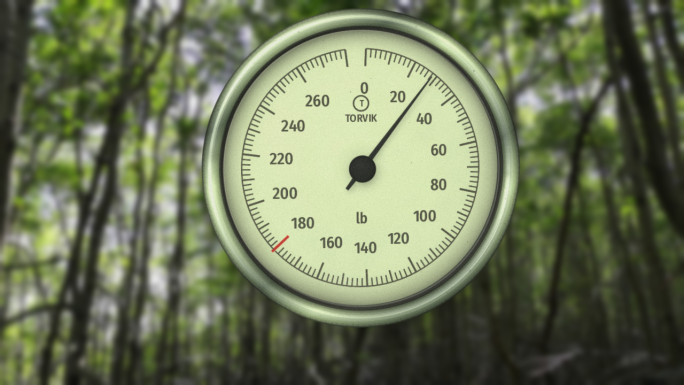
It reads 28,lb
